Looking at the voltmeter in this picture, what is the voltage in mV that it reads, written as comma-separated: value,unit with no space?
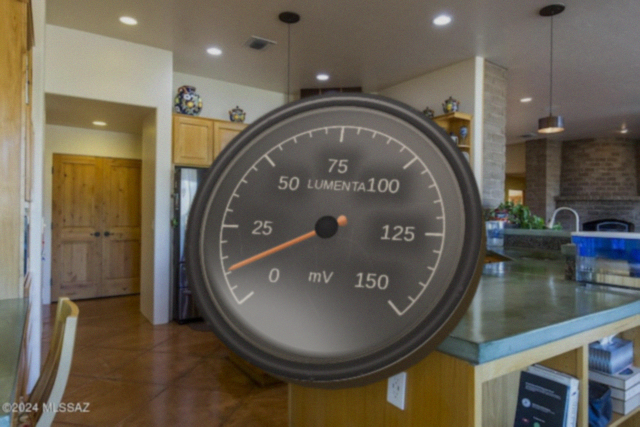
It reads 10,mV
